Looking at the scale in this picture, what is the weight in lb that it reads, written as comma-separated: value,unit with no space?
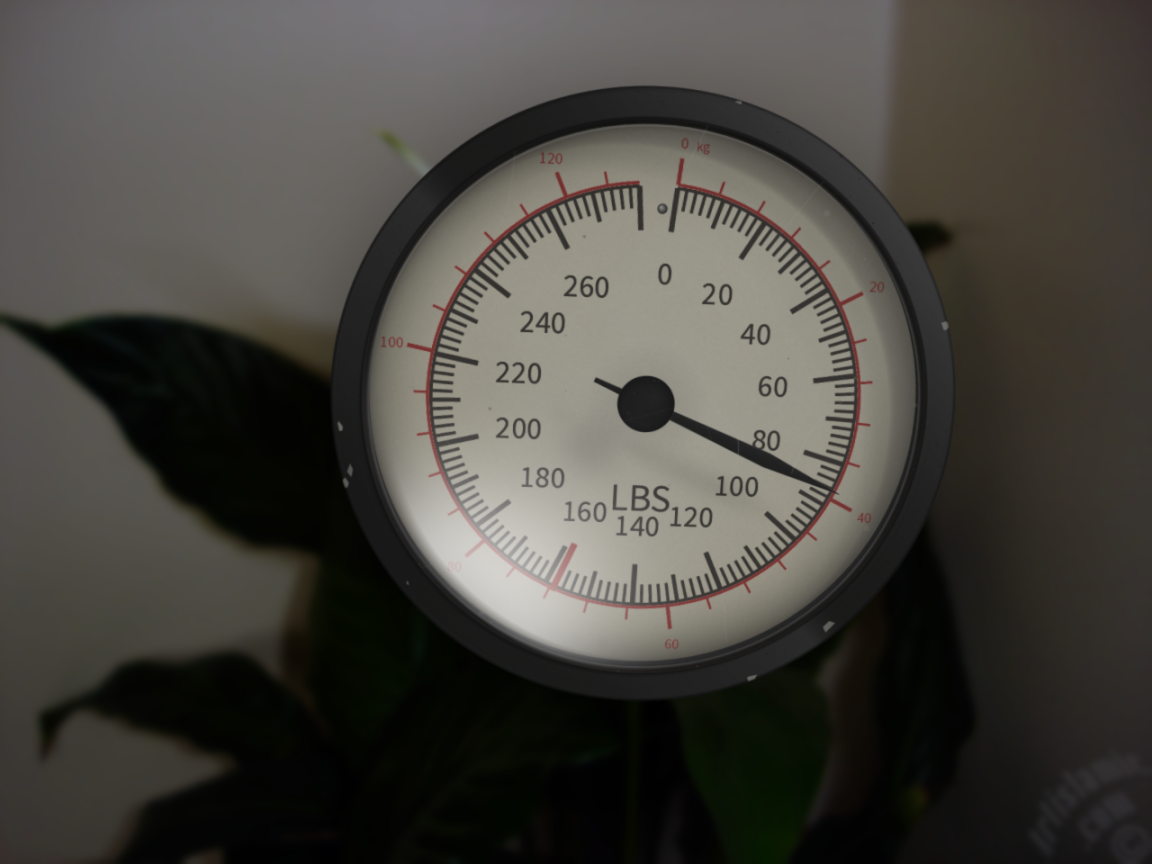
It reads 86,lb
